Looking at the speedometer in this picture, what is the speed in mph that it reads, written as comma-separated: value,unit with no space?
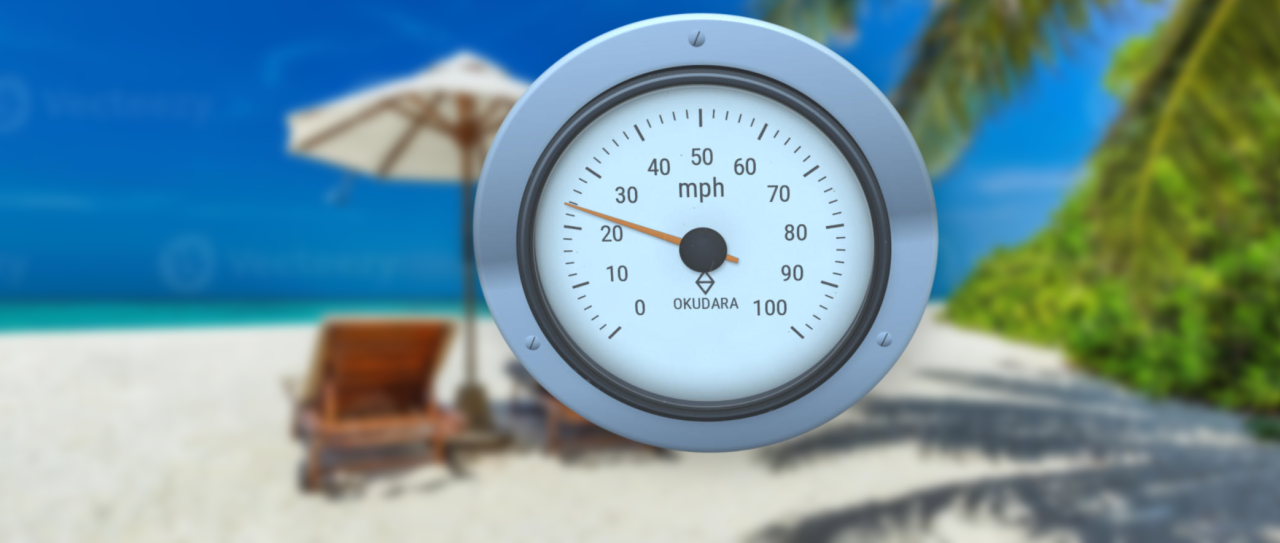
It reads 24,mph
